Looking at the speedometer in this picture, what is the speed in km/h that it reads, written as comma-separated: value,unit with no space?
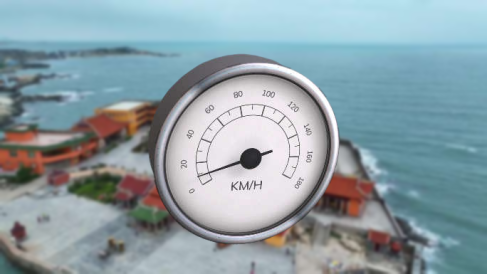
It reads 10,km/h
